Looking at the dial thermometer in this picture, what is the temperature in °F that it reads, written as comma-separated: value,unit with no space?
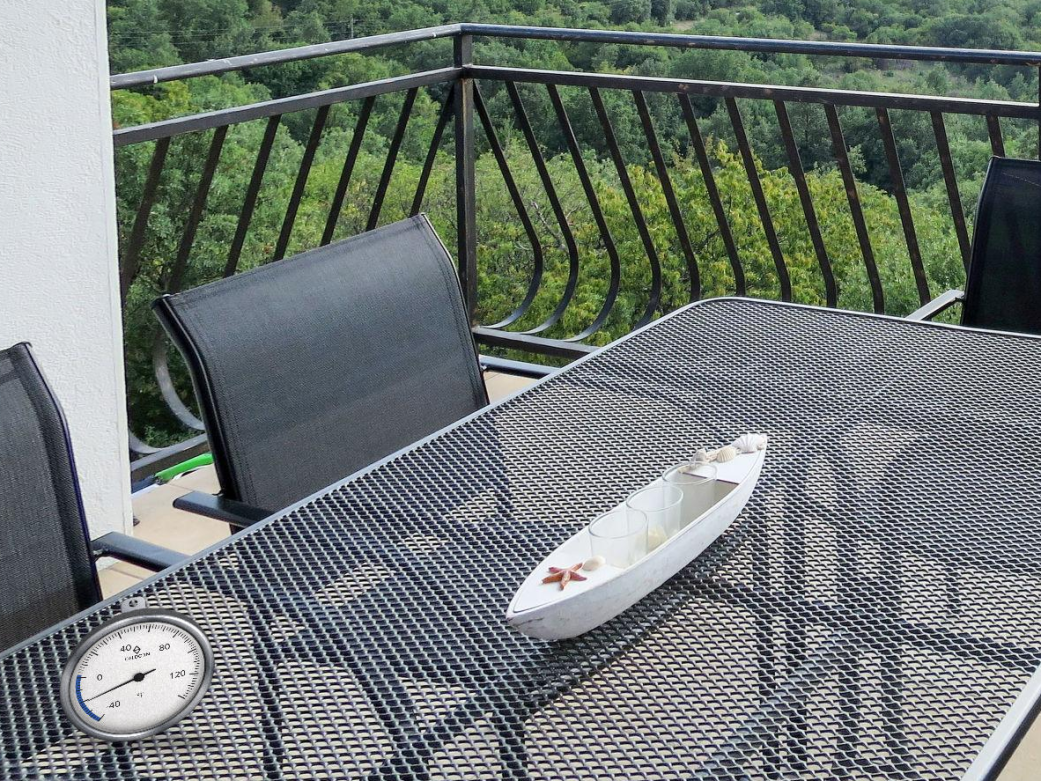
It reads -20,°F
